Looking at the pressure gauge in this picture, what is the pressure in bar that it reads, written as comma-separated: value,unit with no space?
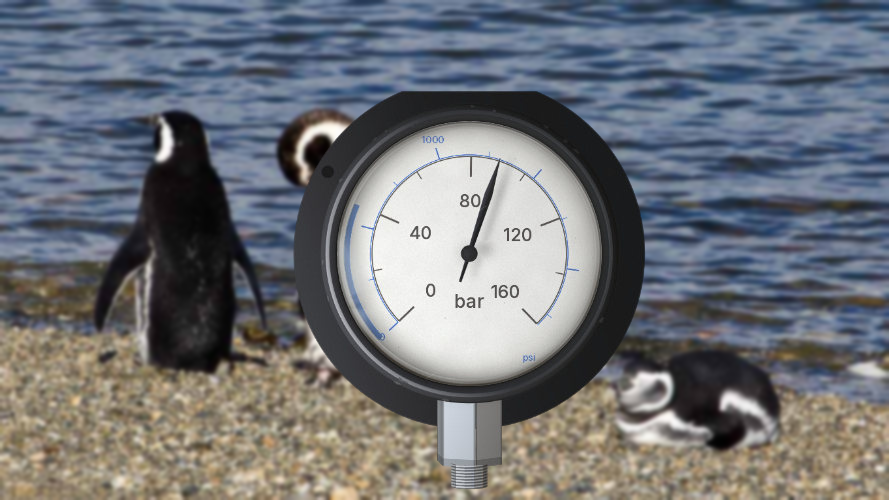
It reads 90,bar
